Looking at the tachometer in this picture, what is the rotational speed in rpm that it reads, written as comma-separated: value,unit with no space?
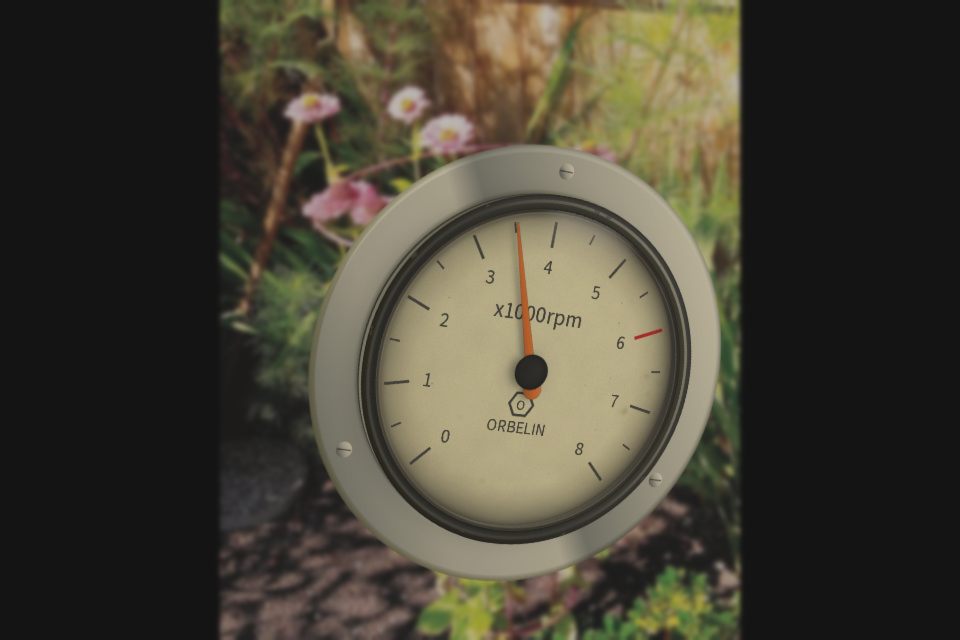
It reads 3500,rpm
